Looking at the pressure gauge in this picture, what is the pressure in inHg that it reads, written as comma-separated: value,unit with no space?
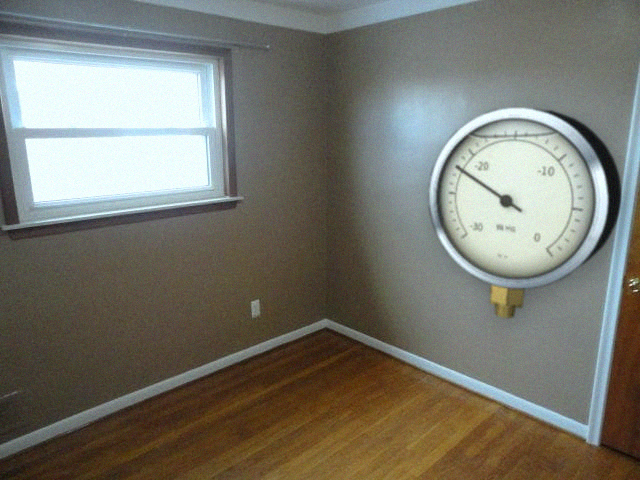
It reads -22,inHg
